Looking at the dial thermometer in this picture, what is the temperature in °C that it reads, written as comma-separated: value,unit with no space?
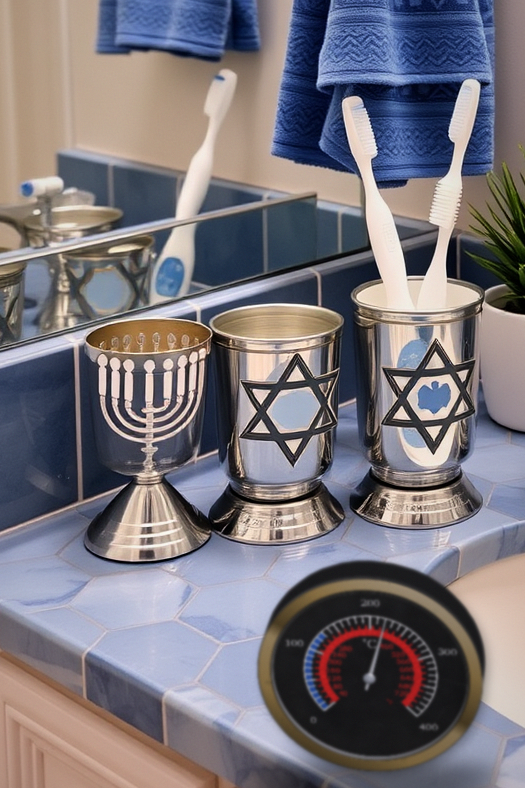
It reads 220,°C
